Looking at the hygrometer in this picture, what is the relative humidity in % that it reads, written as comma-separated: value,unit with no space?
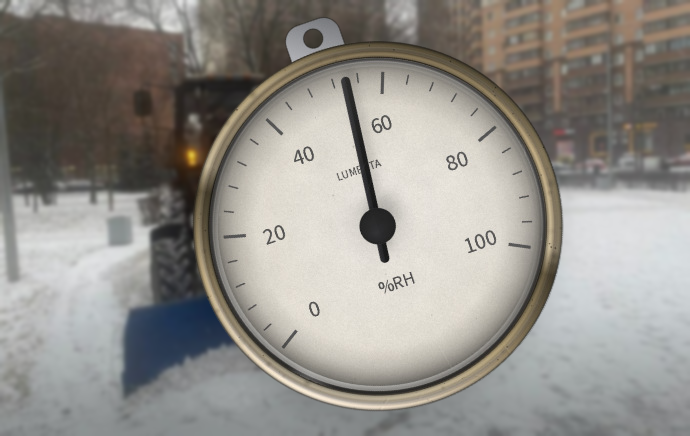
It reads 54,%
